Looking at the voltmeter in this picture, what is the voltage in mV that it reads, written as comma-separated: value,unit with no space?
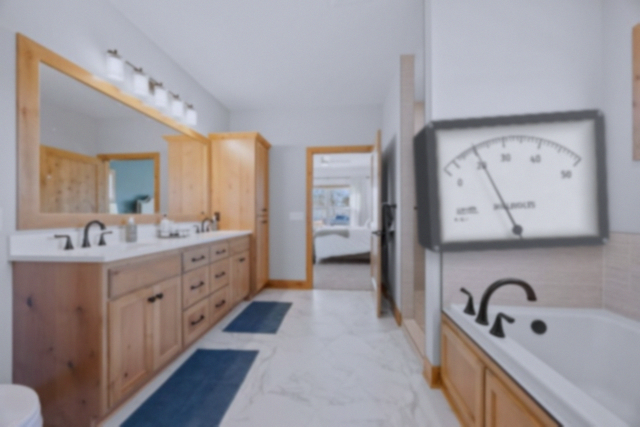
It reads 20,mV
